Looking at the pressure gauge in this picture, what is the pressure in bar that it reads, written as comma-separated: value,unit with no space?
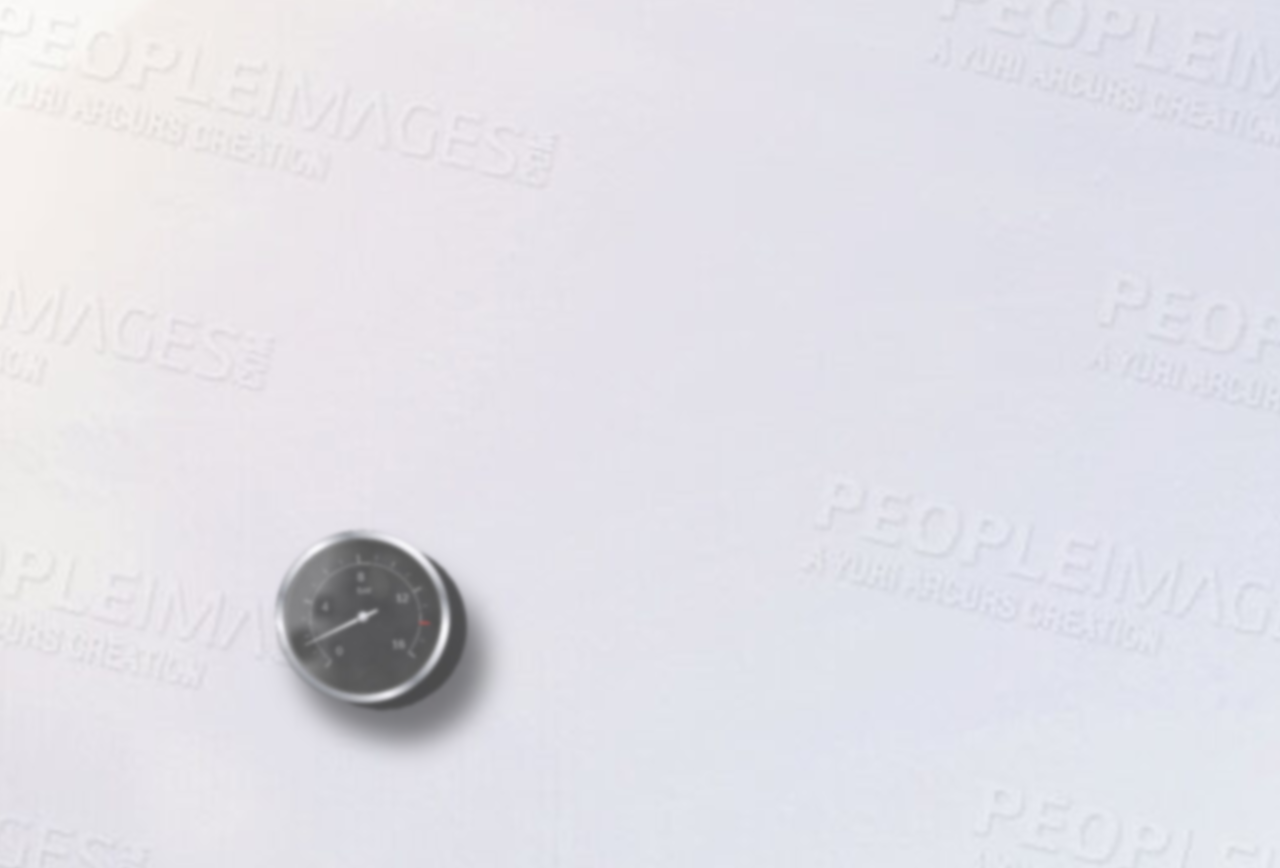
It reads 1.5,bar
